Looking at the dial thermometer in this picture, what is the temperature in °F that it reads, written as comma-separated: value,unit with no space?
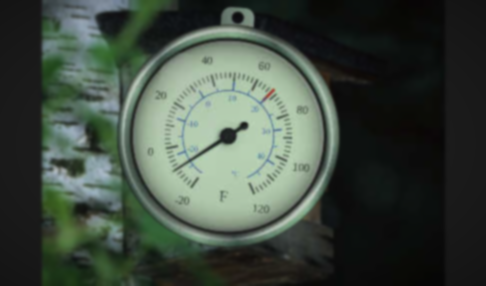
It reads -10,°F
